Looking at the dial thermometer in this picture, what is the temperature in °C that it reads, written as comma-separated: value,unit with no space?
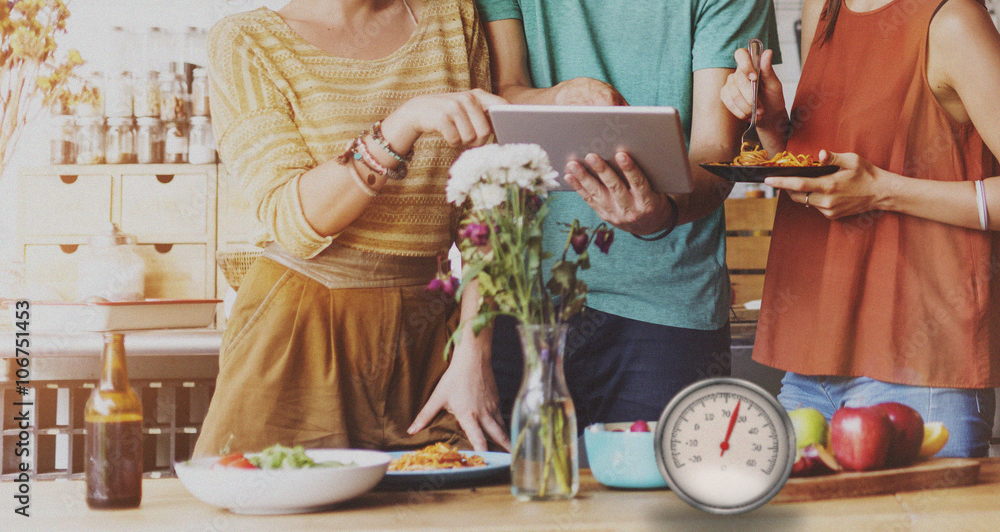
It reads 25,°C
